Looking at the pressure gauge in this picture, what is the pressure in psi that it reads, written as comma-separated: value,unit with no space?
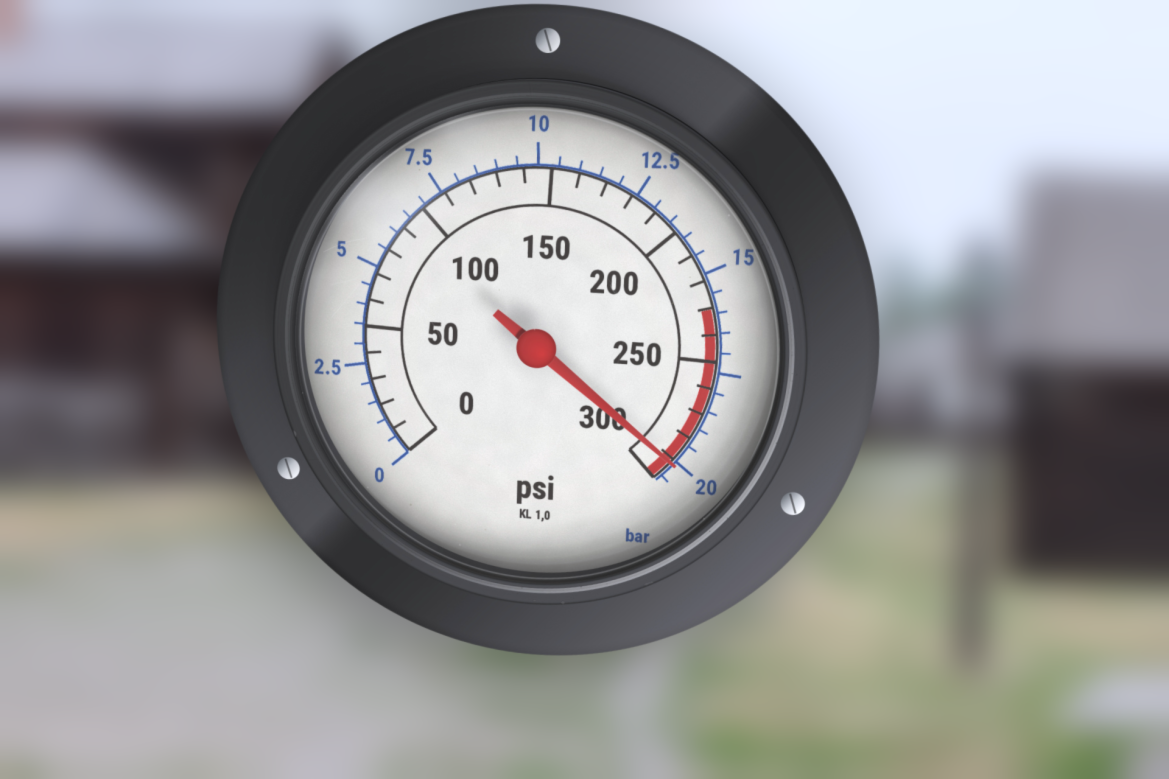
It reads 290,psi
